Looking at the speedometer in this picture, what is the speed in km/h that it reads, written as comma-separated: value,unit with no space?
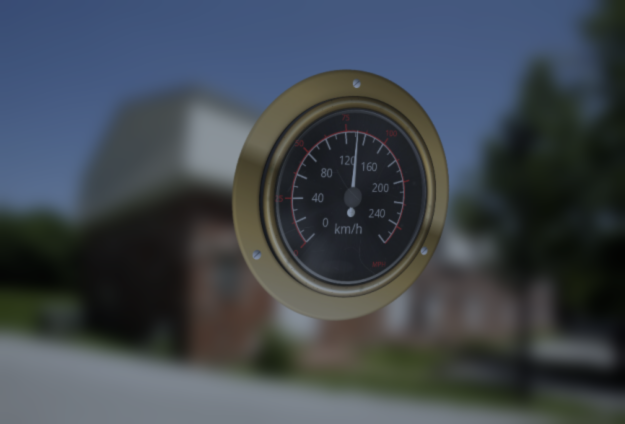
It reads 130,km/h
